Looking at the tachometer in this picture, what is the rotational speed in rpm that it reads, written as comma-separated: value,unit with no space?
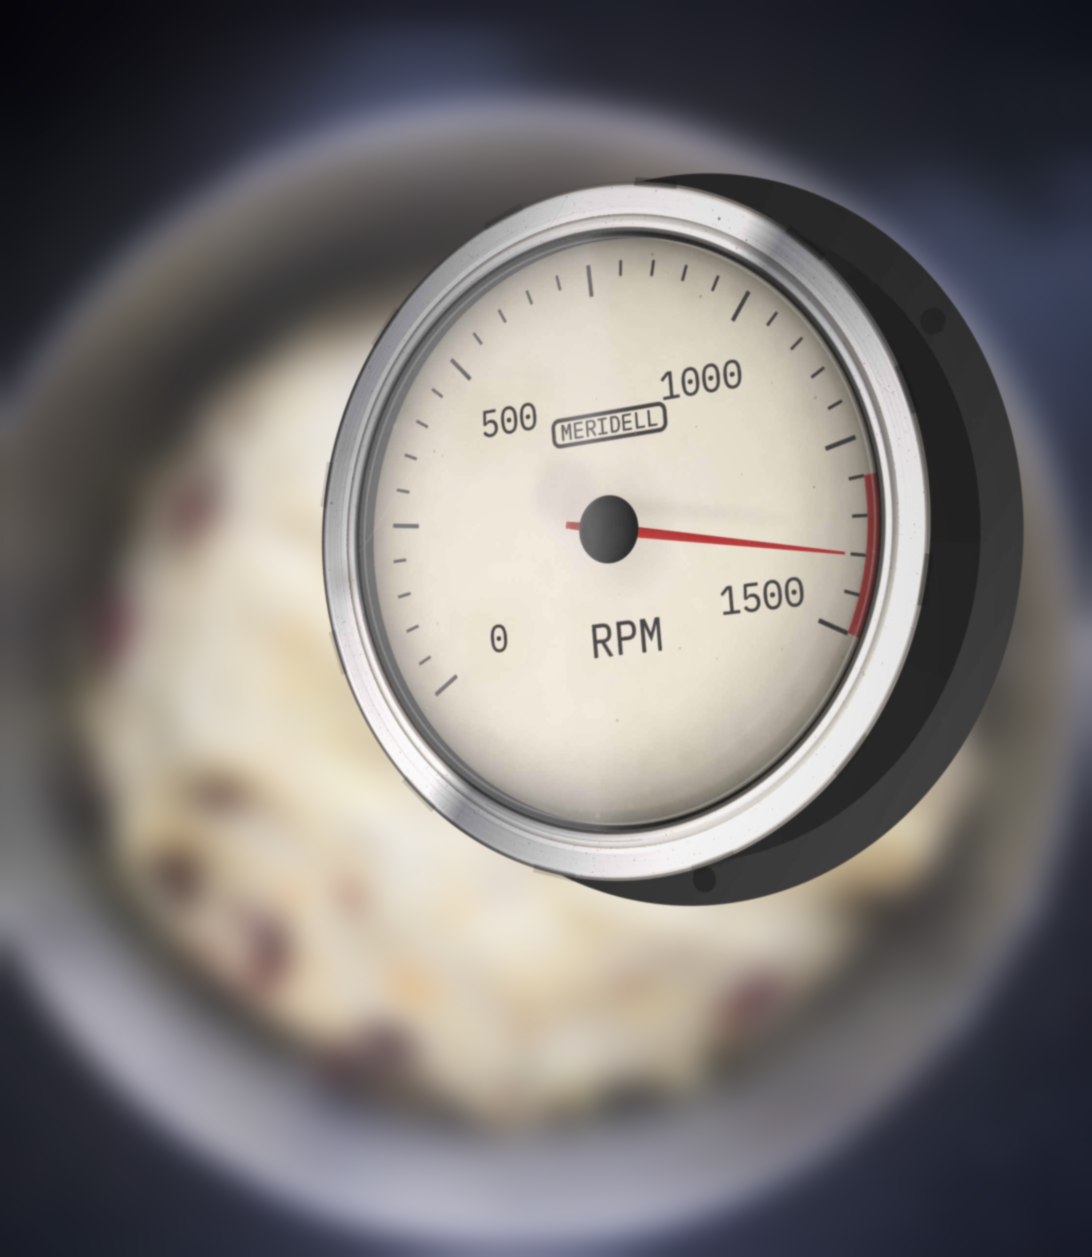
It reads 1400,rpm
